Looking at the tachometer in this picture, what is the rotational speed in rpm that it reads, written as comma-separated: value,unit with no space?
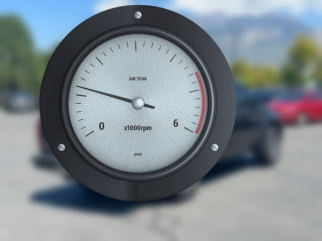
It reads 1200,rpm
